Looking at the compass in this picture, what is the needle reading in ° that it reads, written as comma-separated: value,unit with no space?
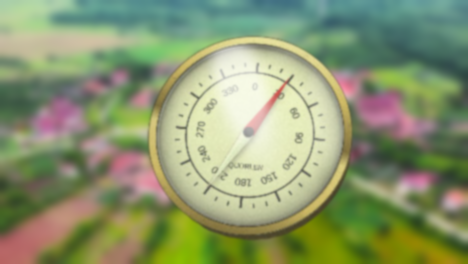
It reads 30,°
